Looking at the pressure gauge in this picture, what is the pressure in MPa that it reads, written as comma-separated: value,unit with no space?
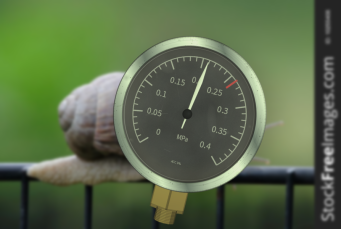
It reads 0.21,MPa
